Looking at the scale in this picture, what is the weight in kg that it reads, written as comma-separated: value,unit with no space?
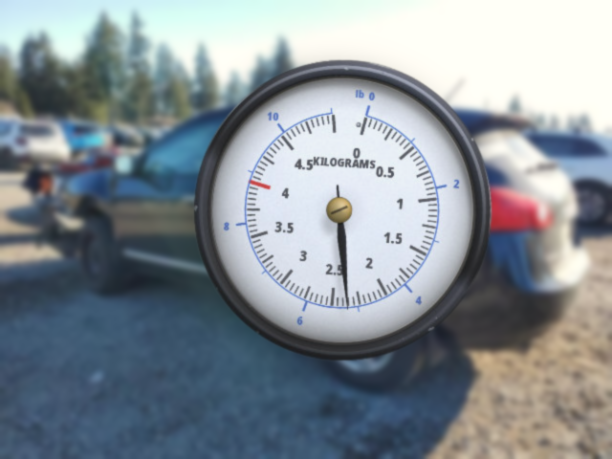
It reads 2.35,kg
